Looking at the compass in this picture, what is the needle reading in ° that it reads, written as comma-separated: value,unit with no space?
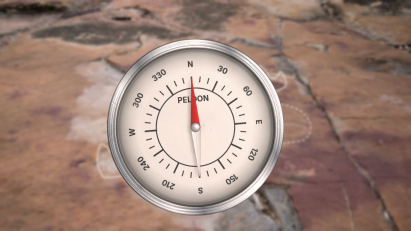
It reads 0,°
